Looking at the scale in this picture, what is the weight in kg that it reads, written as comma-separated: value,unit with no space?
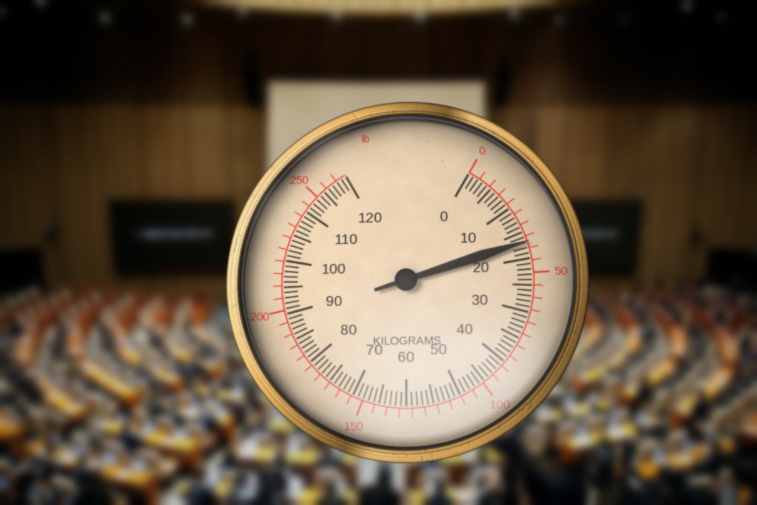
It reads 17,kg
